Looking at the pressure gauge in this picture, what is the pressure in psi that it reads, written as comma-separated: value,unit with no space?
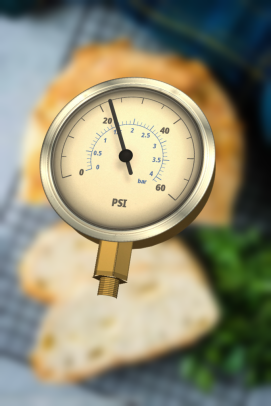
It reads 22.5,psi
